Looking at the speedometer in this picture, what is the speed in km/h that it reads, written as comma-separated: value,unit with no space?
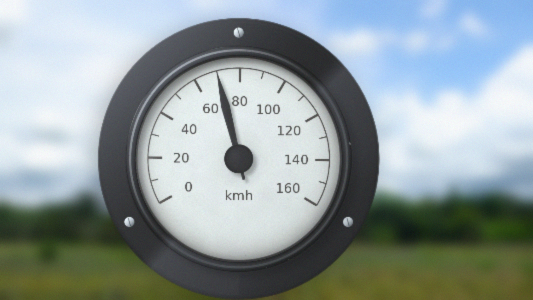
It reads 70,km/h
